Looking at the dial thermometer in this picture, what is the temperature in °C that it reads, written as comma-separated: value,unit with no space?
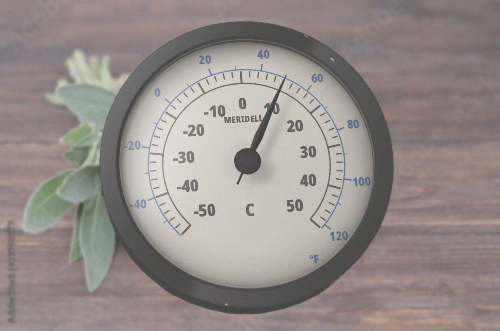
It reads 10,°C
